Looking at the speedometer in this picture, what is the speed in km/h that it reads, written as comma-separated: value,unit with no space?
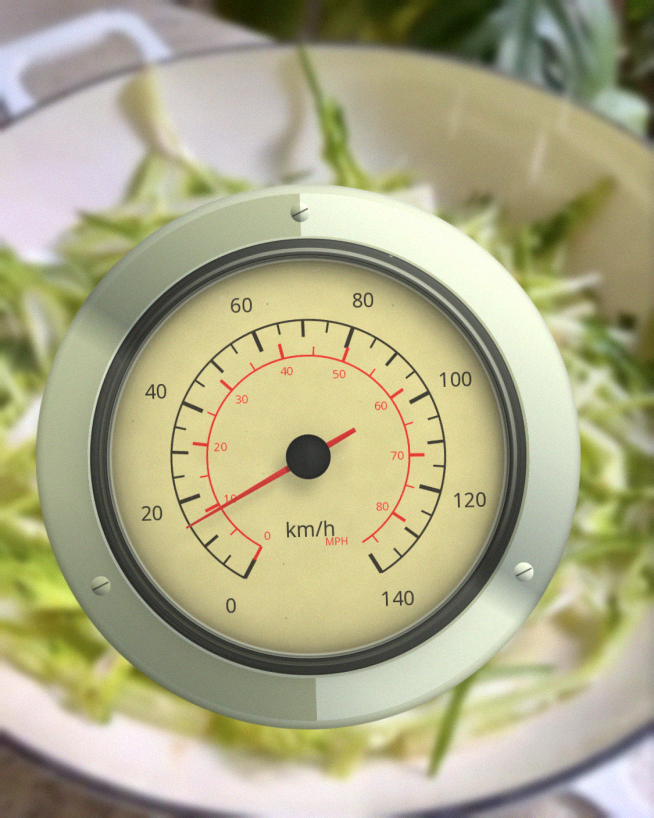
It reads 15,km/h
